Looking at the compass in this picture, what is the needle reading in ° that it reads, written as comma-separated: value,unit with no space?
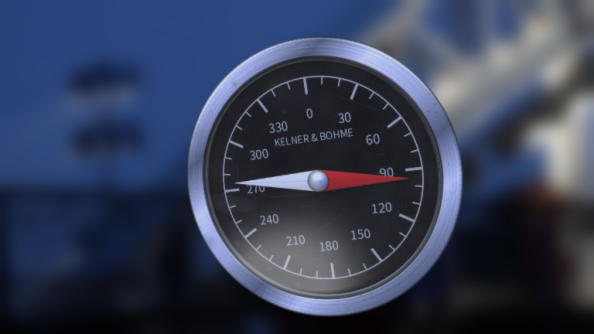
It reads 95,°
